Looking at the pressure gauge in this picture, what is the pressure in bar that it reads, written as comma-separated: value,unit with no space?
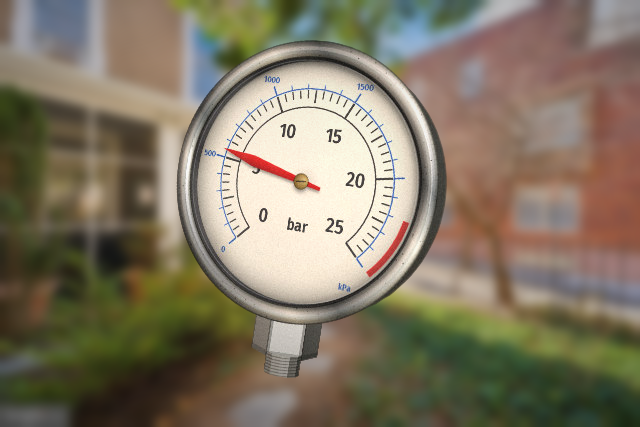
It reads 5.5,bar
